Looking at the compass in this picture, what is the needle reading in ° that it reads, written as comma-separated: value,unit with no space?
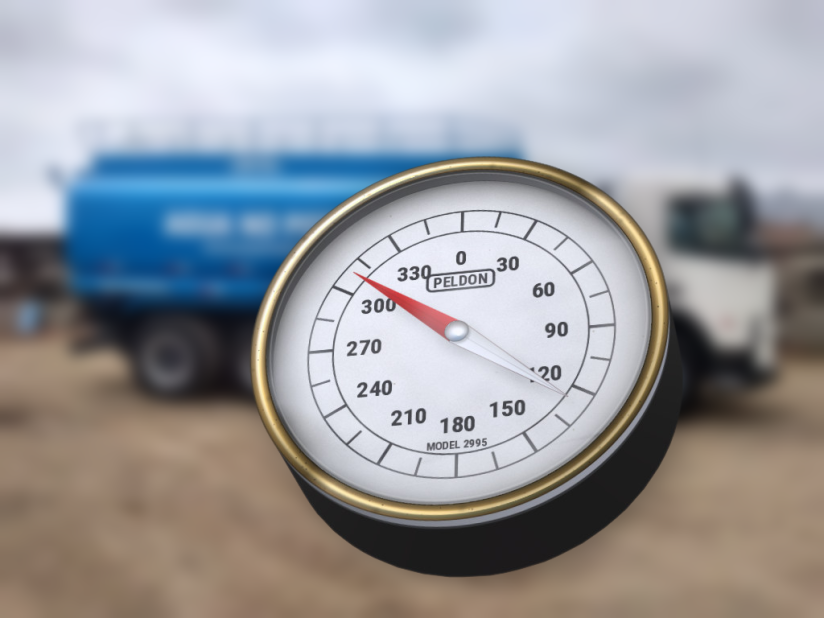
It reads 307.5,°
